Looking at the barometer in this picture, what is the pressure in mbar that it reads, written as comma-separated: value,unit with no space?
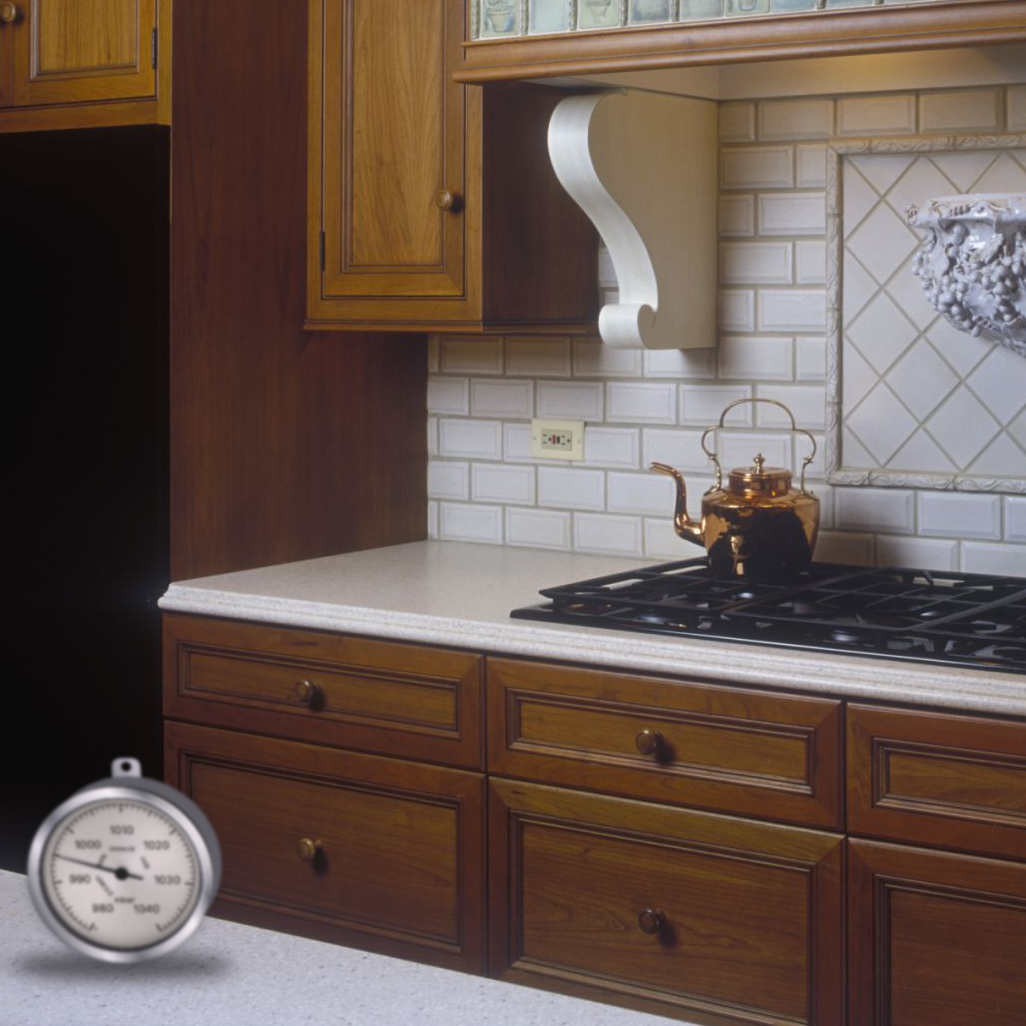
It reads 995,mbar
